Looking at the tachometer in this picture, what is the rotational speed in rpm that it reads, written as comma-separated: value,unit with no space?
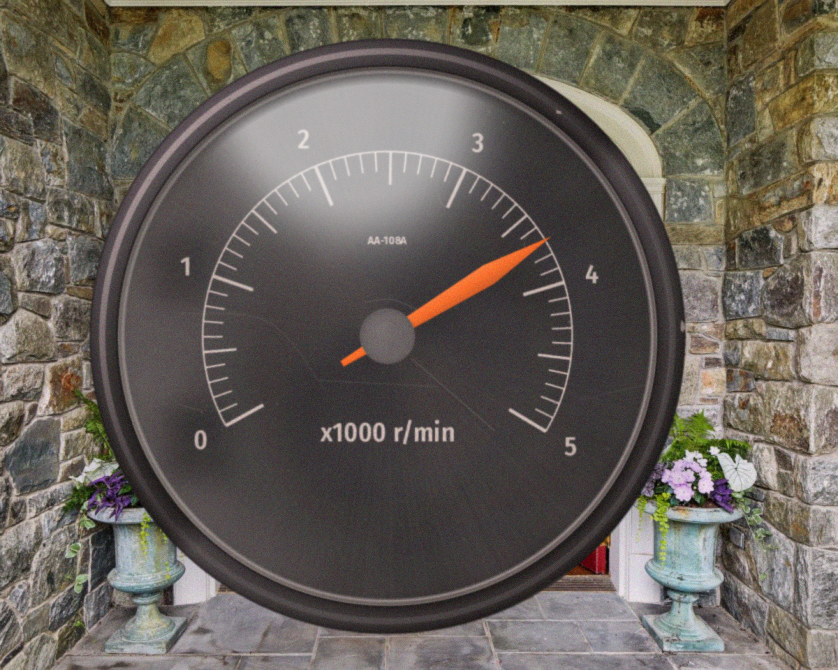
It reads 3700,rpm
